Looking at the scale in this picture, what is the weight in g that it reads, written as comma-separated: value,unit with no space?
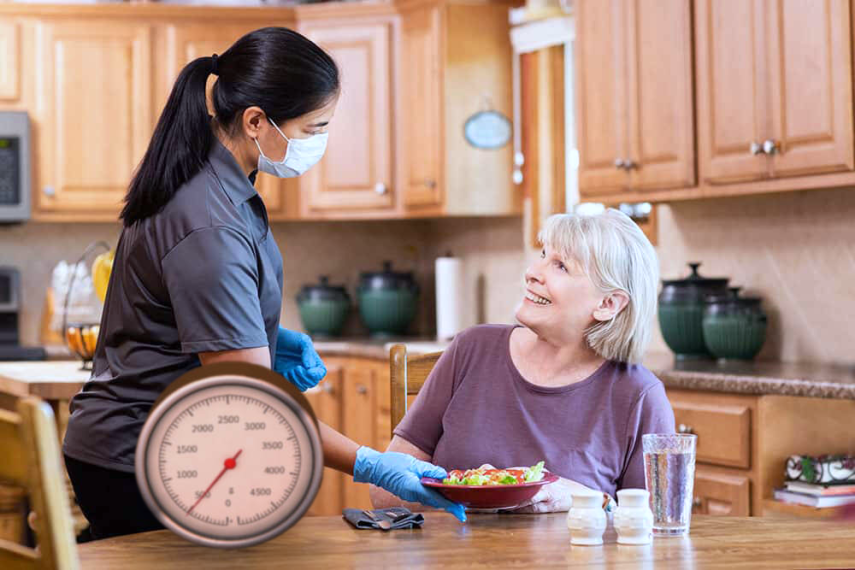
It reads 500,g
